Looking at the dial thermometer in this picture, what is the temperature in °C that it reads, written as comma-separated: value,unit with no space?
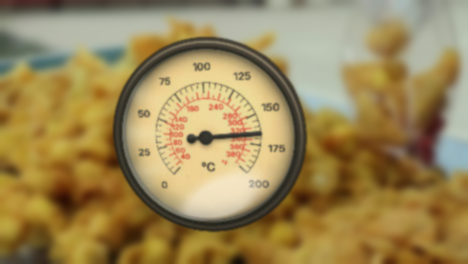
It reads 165,°C
